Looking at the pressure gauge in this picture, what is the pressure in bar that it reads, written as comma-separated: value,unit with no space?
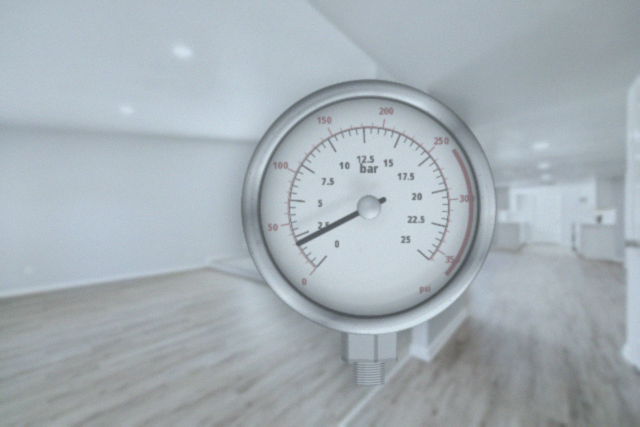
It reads 2,bar
